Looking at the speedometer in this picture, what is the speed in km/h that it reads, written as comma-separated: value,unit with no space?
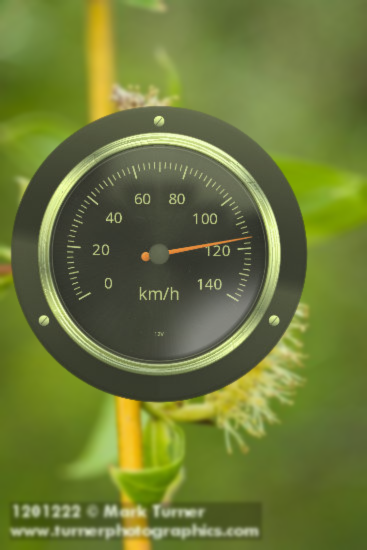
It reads 116,km/h
